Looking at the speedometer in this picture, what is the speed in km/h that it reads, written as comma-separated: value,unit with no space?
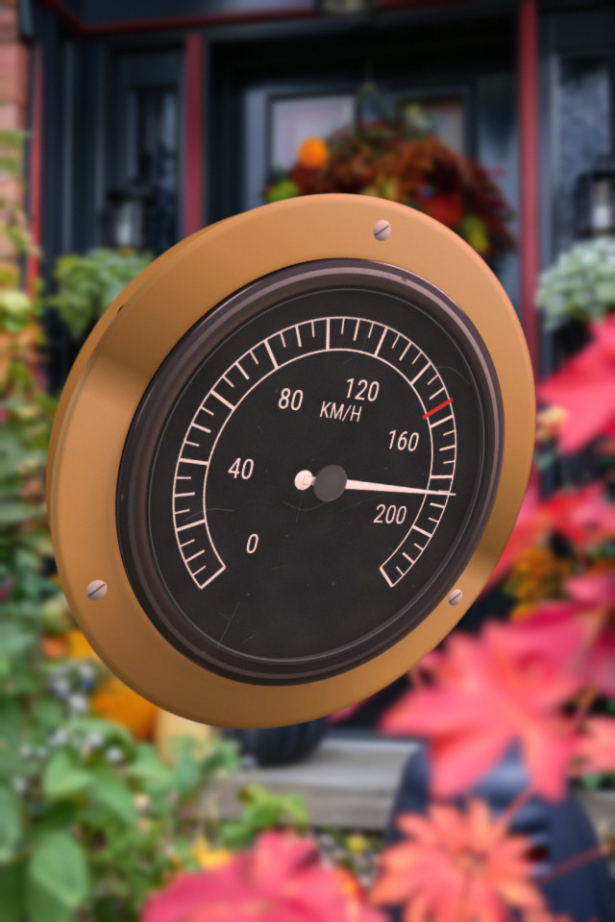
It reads 185,km/h
